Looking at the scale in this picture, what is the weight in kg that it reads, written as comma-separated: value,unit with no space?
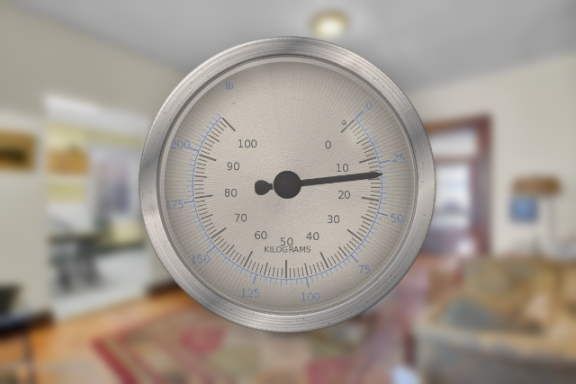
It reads 14,kg
